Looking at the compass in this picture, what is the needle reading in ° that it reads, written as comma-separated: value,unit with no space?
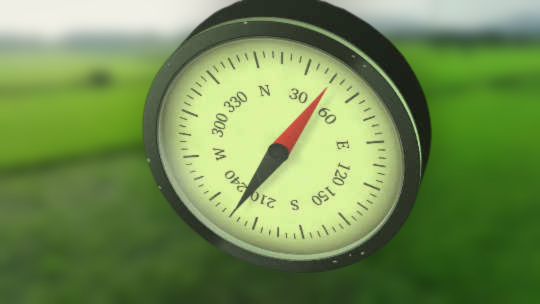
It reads 45,°
